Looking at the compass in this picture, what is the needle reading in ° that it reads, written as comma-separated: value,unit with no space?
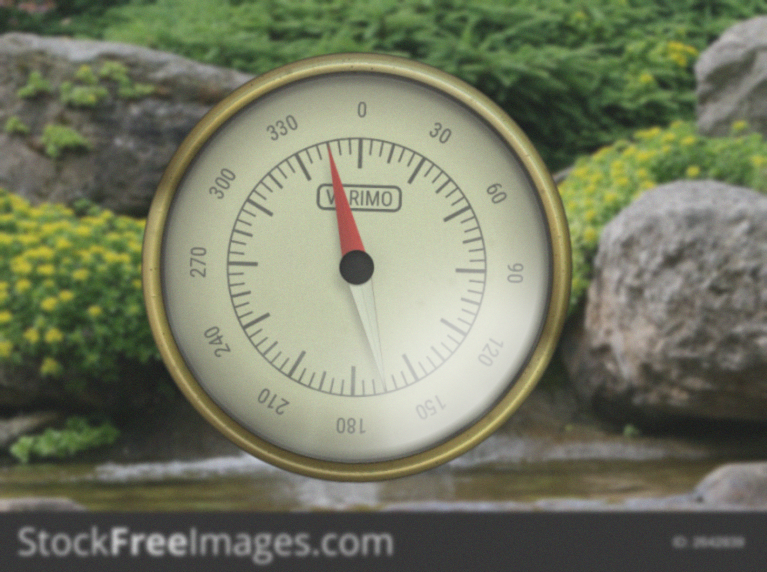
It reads 345,°
